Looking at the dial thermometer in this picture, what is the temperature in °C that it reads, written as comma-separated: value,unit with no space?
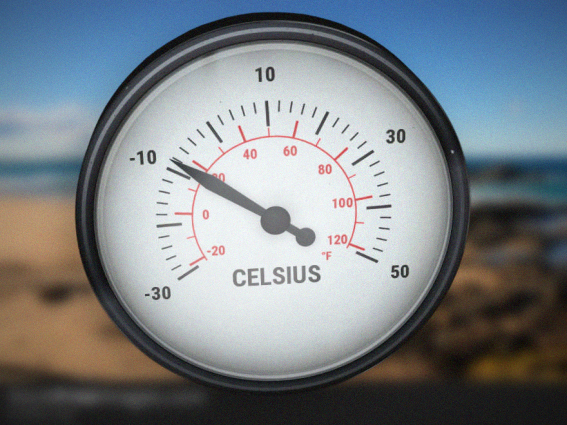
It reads -8,°C
